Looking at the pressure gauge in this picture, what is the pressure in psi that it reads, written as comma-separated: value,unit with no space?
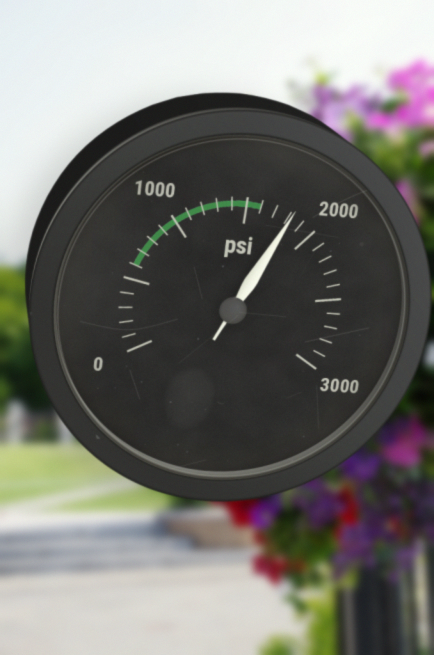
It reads 1800,psi
